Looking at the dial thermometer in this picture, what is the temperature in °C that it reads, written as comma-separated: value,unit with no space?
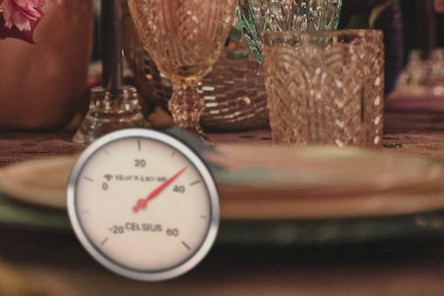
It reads 35,°C
